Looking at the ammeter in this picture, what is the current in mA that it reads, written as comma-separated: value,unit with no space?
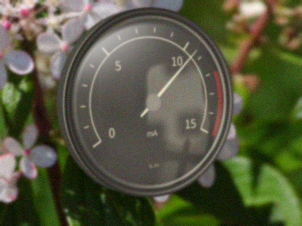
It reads 10.5,mA
